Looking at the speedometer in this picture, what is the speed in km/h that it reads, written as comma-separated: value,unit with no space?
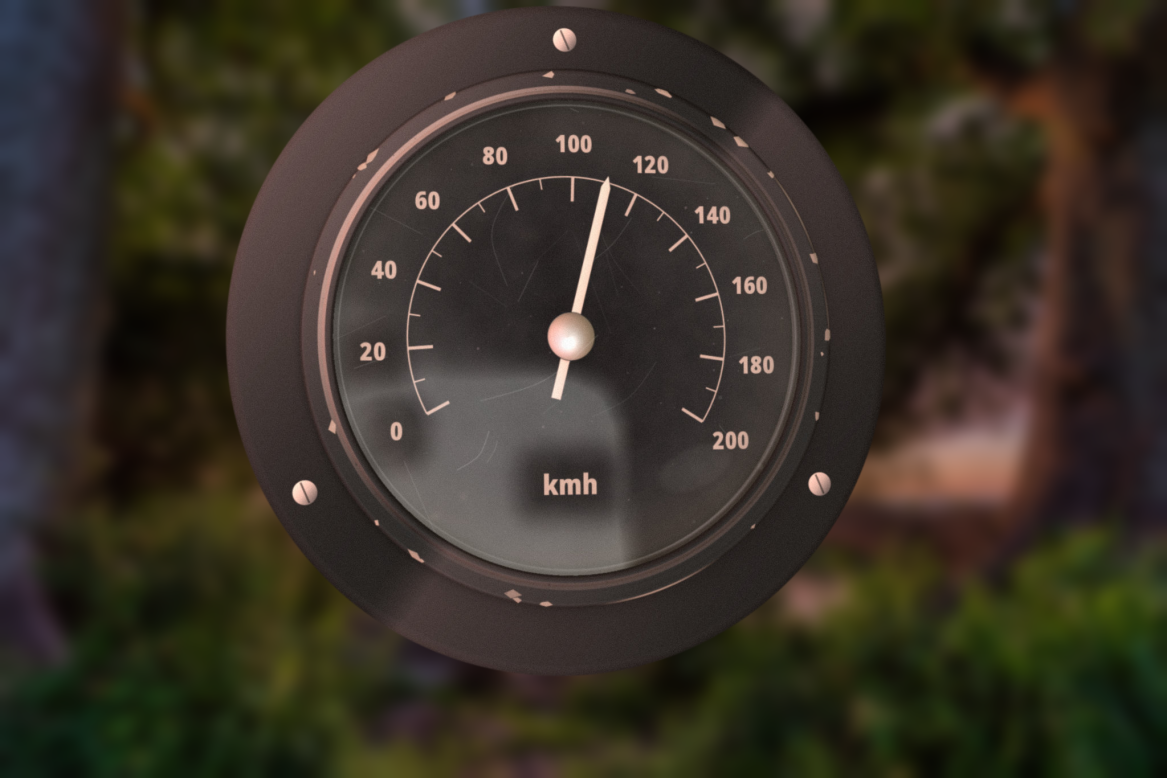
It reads 110,km/h
